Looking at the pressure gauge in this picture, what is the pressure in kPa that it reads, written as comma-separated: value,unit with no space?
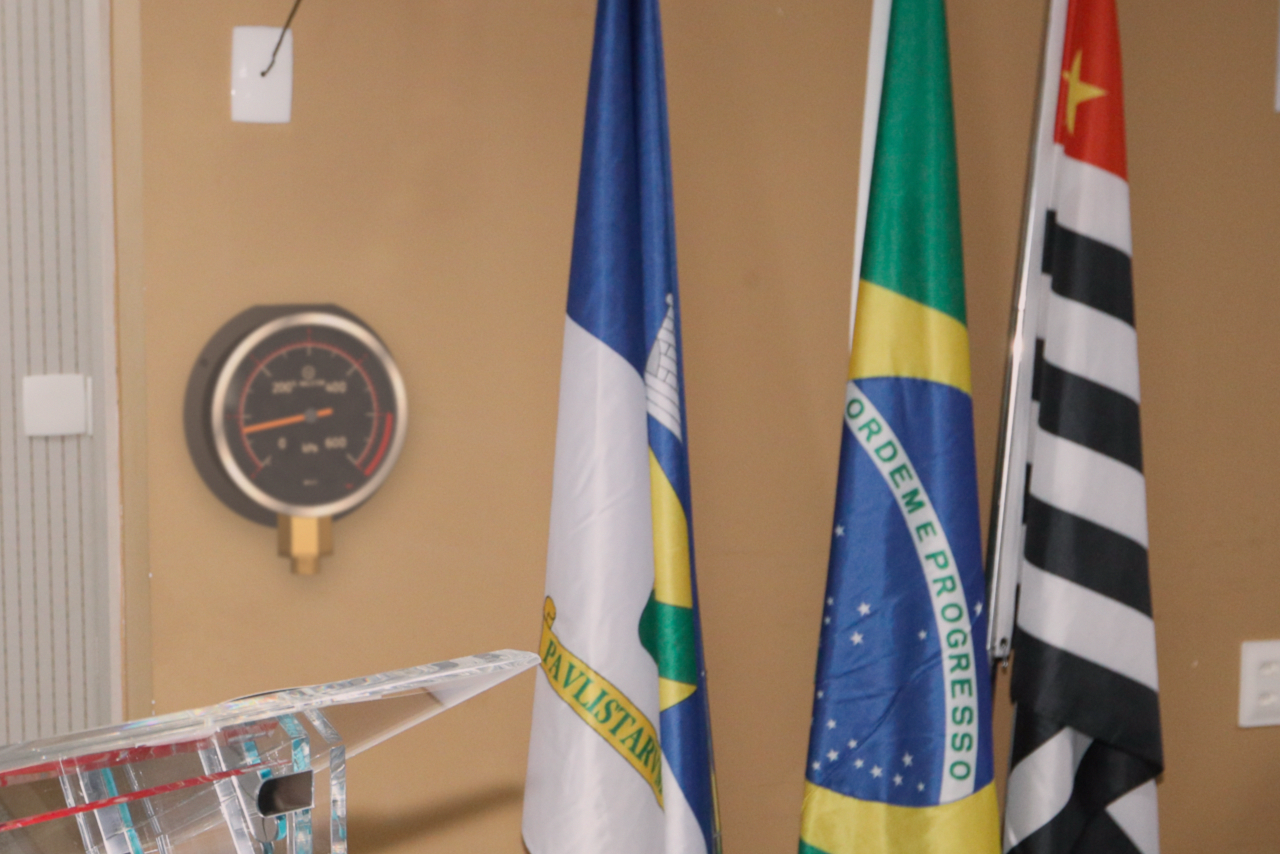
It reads 75,kPa
